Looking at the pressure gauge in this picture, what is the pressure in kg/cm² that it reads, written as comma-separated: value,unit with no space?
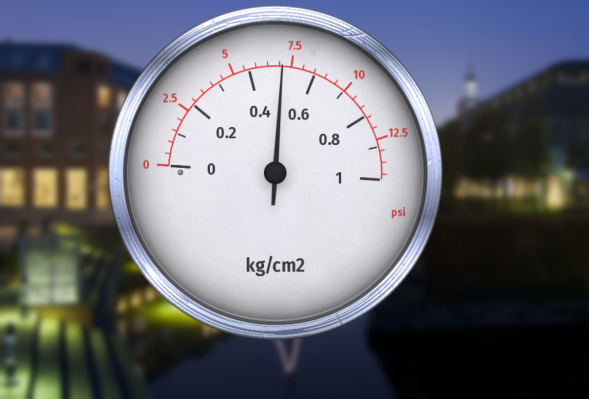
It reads 0.5,kg/cm²
